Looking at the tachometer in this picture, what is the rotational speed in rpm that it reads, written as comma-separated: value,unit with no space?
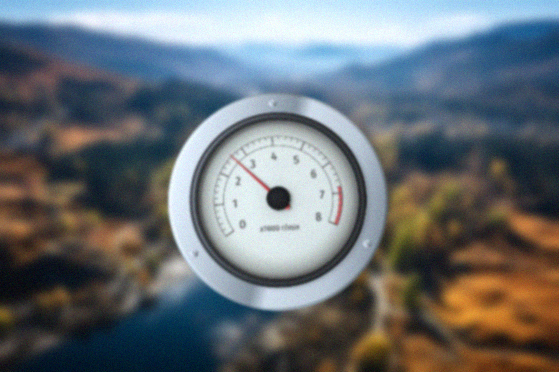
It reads 2600,rpm
